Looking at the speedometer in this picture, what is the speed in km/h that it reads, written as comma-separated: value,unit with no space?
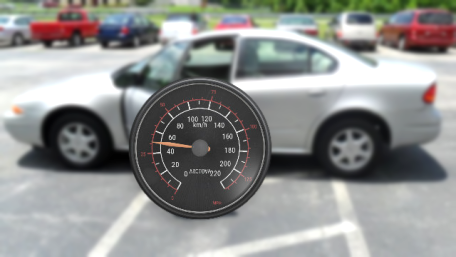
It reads 50,km/h
